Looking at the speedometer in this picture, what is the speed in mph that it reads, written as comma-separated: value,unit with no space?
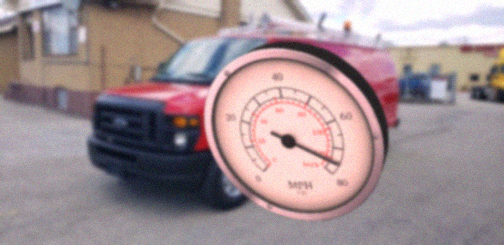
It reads 75,mph
